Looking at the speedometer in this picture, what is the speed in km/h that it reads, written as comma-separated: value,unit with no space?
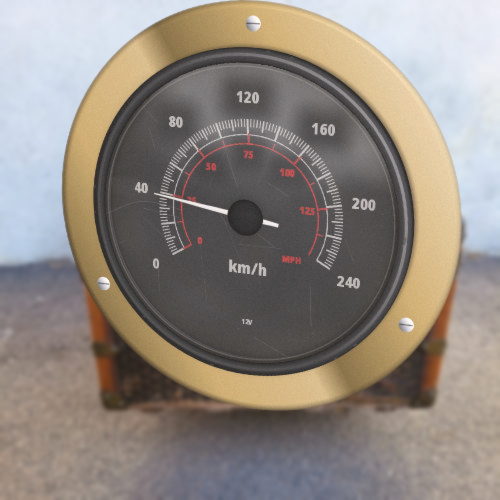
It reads 40,km/h
